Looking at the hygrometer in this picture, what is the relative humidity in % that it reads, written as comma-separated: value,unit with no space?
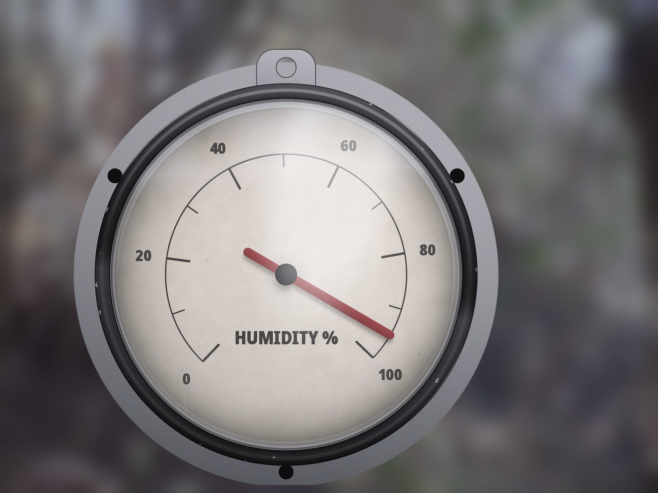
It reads 95,%
